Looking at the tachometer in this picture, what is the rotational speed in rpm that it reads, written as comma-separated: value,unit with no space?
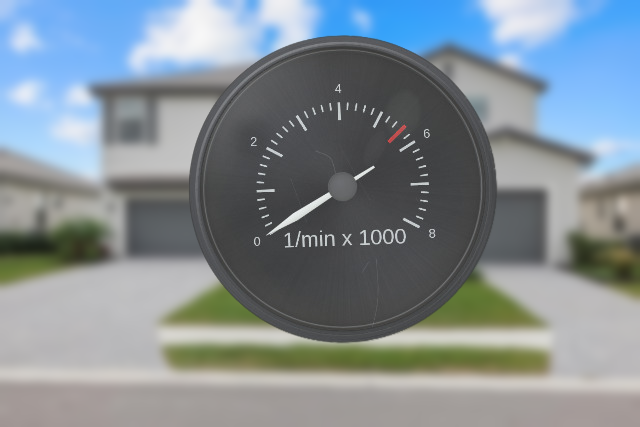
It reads 0,rpm
